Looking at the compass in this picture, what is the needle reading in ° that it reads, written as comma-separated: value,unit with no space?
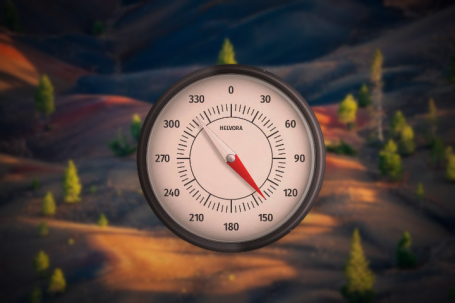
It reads 140,°
